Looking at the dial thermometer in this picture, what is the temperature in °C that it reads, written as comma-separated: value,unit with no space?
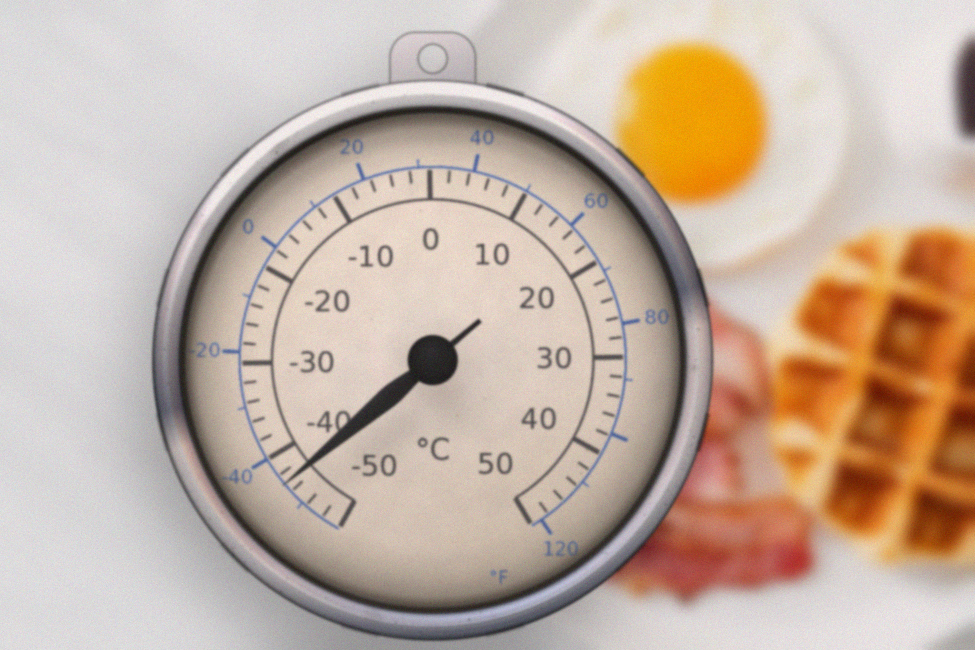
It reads -43,°C
